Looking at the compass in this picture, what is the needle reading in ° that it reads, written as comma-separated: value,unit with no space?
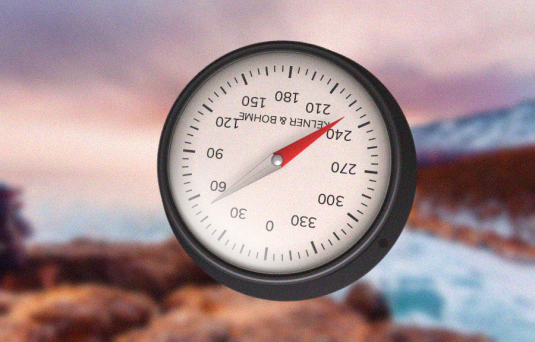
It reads 230,°
